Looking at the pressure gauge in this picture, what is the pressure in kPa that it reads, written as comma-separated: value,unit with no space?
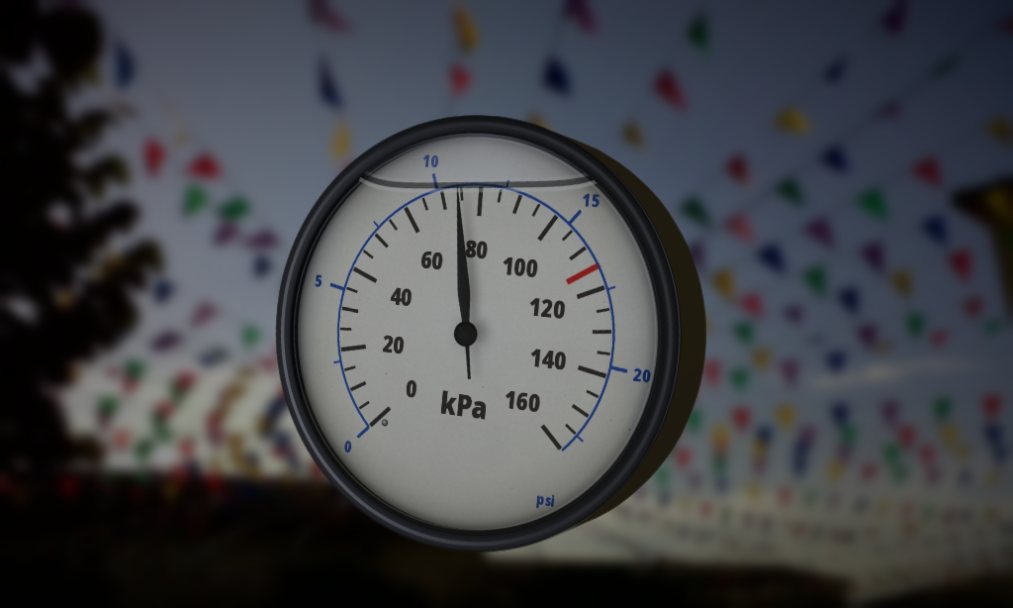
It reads 75,kPa
